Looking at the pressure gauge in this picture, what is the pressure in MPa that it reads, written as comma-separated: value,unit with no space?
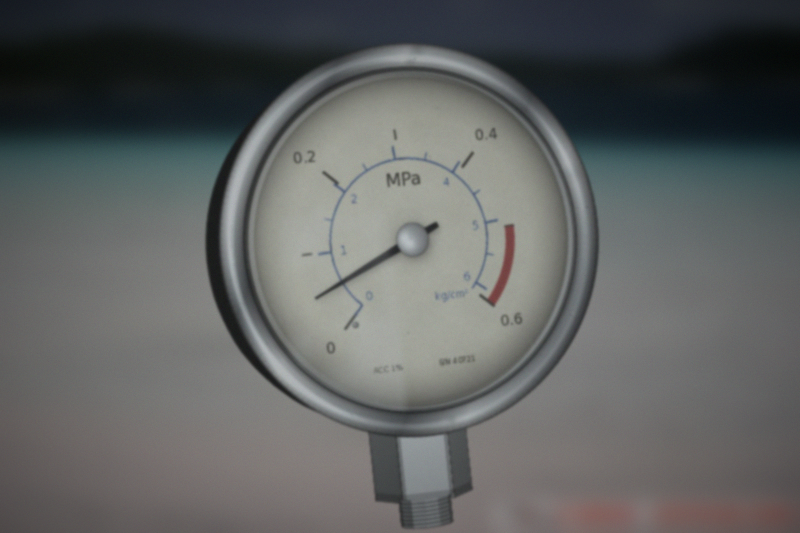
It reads 0.05,MPa
